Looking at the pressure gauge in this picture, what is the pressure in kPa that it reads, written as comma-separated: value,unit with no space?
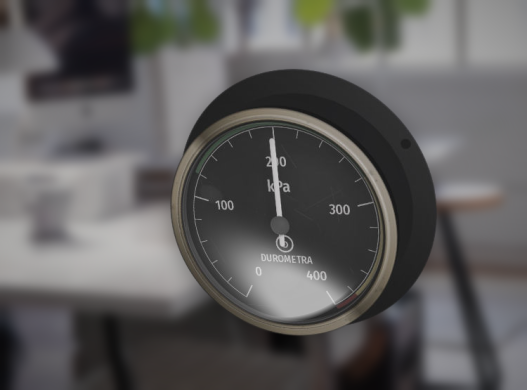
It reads 200,kPa
